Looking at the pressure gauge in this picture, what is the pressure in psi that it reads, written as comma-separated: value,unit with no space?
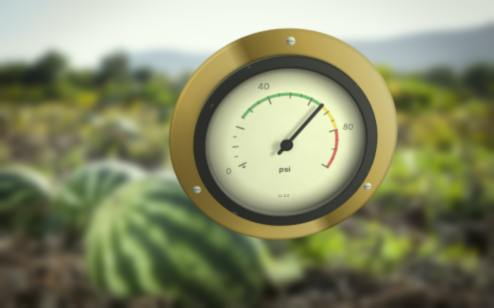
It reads 65,psi
